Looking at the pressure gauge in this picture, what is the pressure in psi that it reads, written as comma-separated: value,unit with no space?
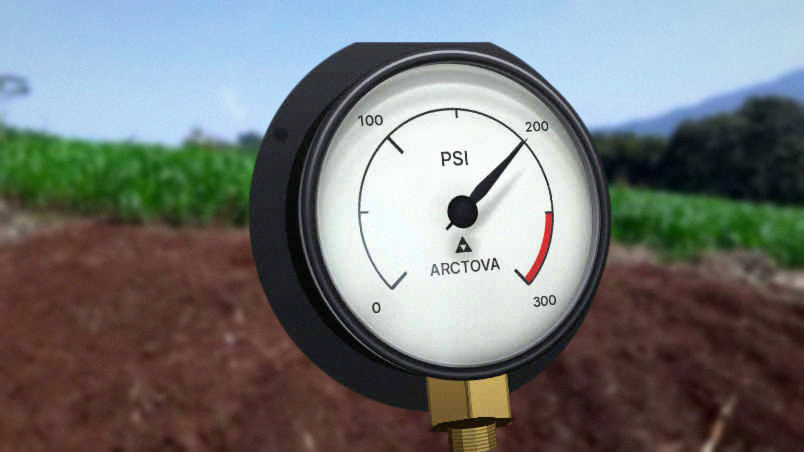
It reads 200,psi
